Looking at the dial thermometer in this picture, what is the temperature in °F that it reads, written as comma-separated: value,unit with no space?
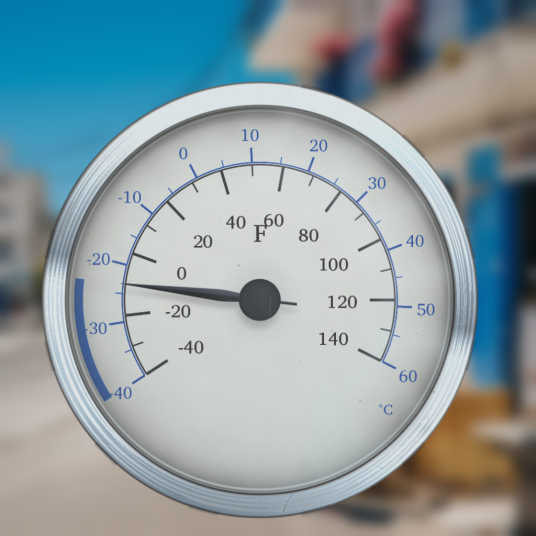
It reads -10,°F
